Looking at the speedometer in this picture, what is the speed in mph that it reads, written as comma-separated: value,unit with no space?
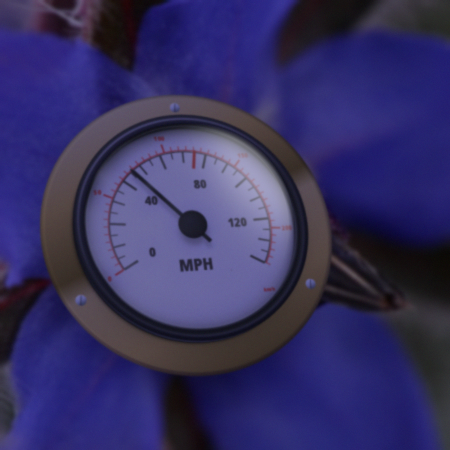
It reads 45,mph
